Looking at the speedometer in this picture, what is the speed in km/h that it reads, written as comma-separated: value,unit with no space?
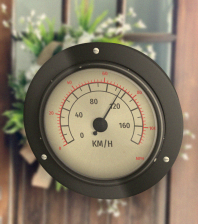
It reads 115,km/h
